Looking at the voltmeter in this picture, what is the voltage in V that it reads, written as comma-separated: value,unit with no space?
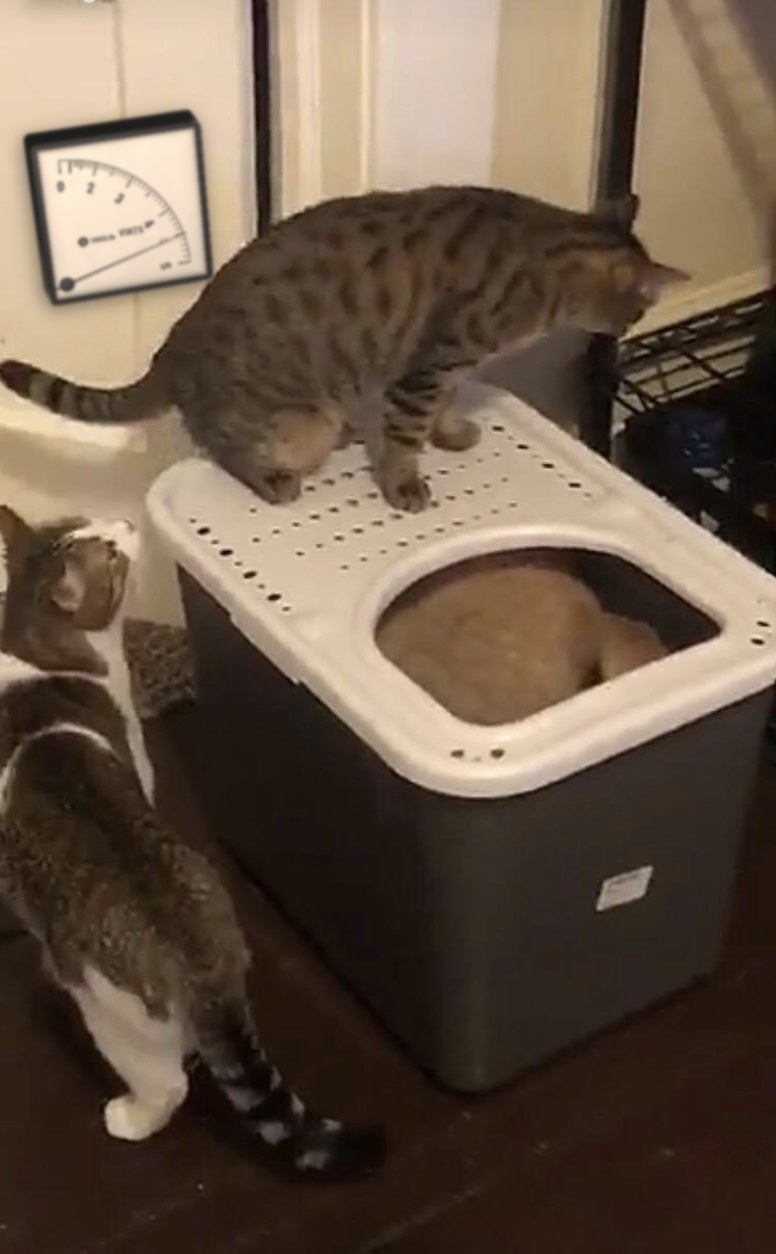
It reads 4.5,V
